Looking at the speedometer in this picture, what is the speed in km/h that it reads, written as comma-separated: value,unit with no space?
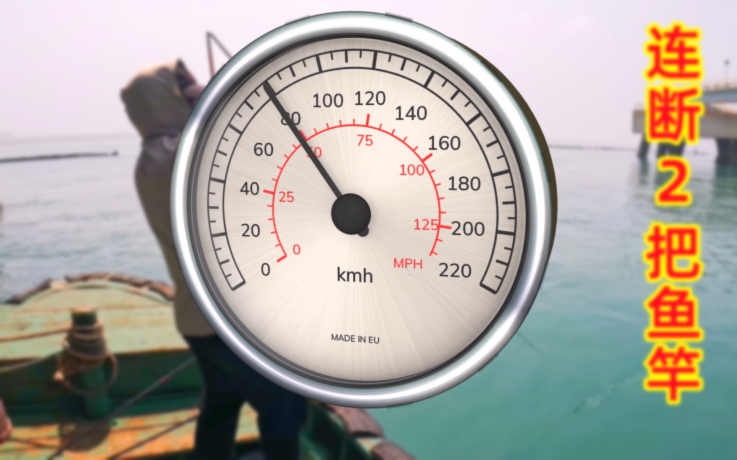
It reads 80,km/h
